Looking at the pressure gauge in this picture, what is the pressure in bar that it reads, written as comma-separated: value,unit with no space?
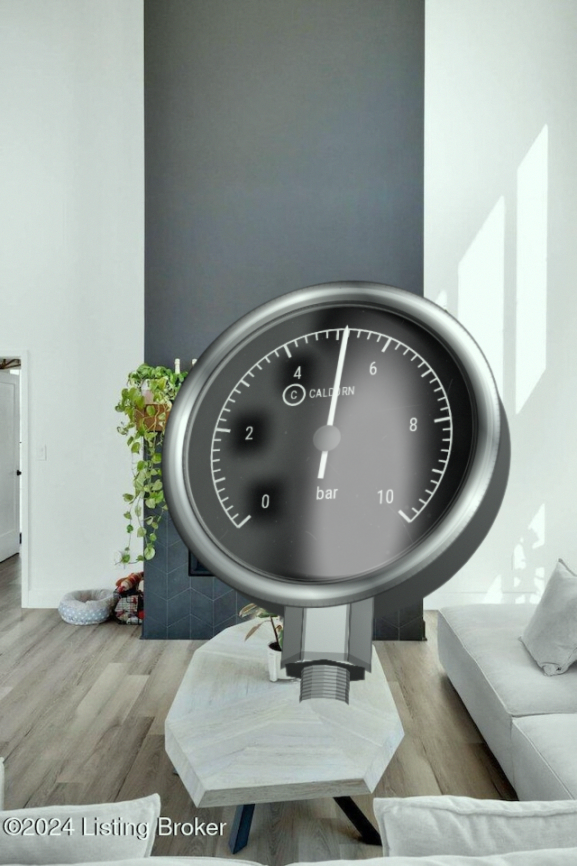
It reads 5.2,bar
